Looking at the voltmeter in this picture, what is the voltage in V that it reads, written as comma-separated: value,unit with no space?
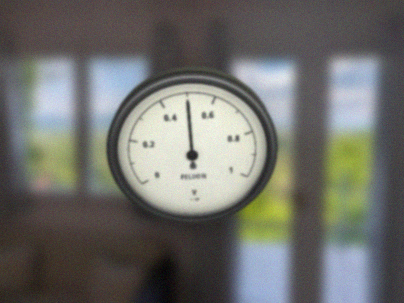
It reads 0.5,V
